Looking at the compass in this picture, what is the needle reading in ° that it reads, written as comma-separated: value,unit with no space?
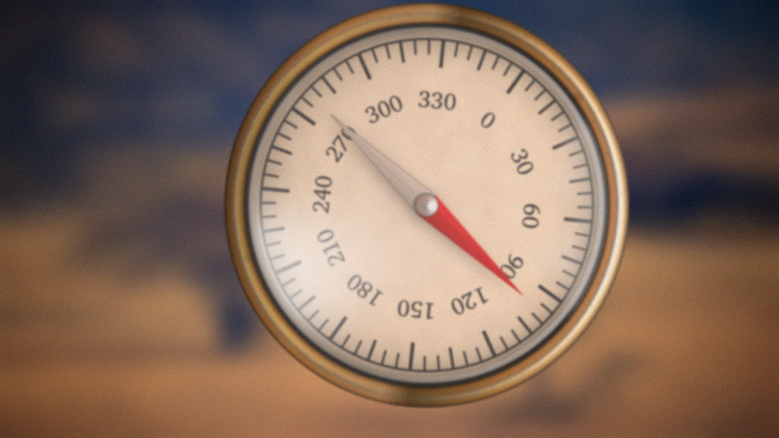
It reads 97.5,°
